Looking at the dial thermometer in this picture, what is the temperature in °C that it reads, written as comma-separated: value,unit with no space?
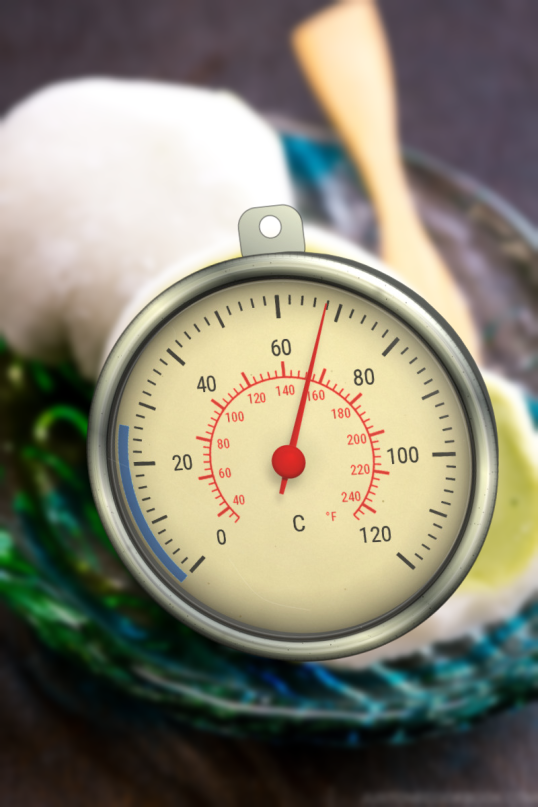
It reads 68,°C
